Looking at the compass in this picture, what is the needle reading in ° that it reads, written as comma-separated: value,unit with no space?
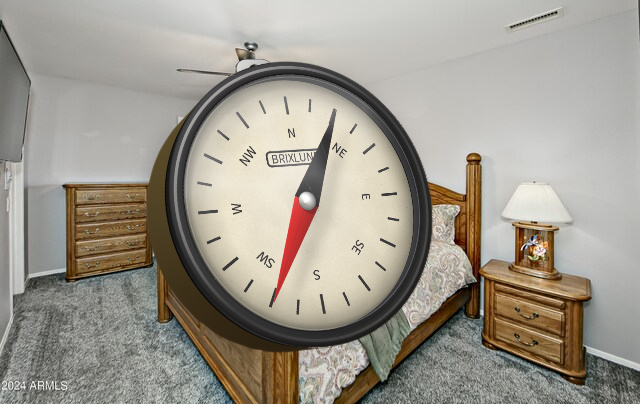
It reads 210,°
